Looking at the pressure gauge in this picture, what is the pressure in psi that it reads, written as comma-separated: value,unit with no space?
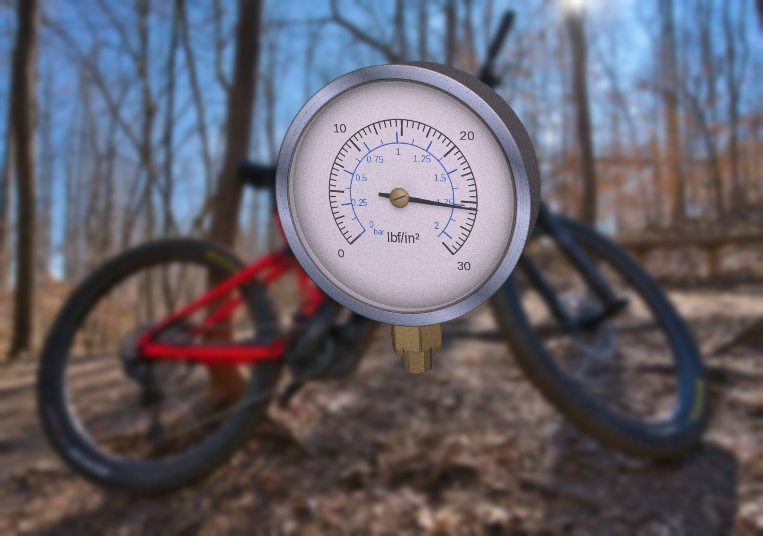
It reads 25.5,psi
